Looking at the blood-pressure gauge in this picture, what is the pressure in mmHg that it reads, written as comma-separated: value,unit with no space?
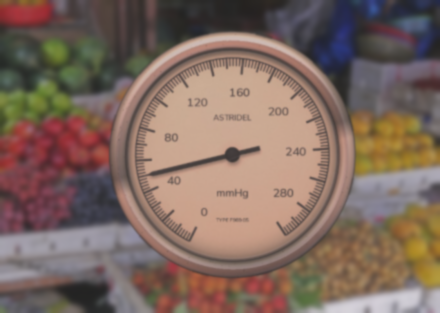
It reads 50,mmHg
